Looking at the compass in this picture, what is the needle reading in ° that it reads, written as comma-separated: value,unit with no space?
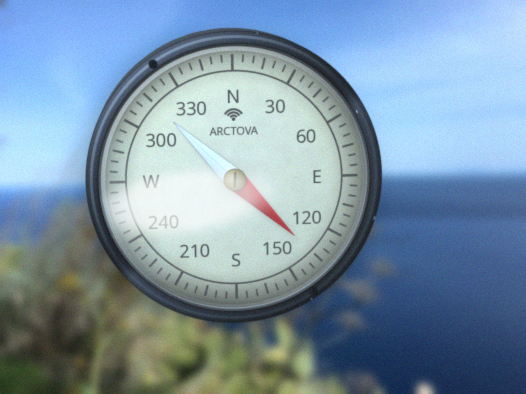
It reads 135,°
